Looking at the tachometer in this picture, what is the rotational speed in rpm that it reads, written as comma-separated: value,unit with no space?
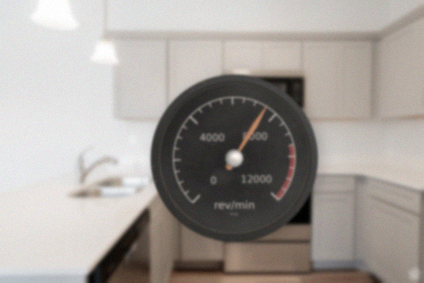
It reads 7500,rpm
